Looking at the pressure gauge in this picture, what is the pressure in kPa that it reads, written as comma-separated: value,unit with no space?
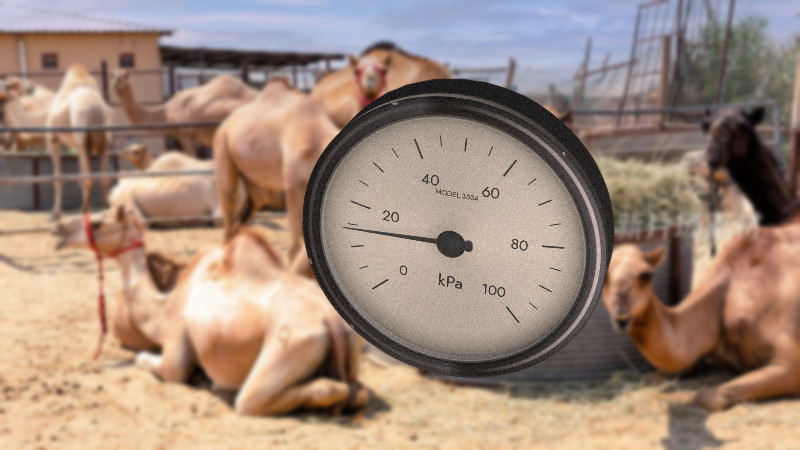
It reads 15,kPa
